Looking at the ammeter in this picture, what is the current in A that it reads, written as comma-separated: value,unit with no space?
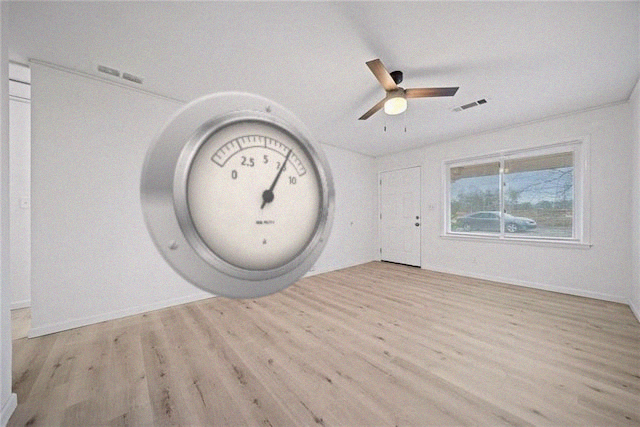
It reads 7.5,A
